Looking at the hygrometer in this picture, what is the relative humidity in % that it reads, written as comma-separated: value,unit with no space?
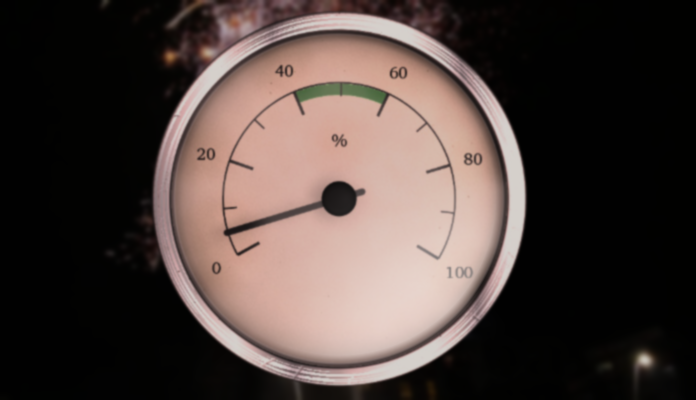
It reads 5,%
